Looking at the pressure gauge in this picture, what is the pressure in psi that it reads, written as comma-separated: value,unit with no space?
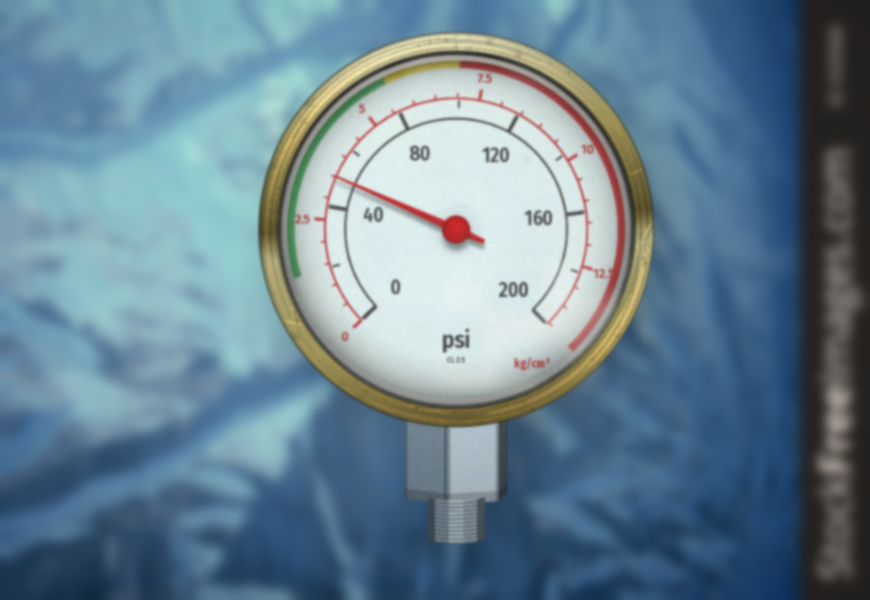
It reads 50,psi
